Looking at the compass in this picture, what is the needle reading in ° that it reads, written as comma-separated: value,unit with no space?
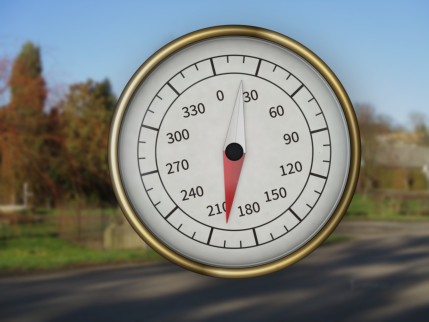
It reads 200,°
